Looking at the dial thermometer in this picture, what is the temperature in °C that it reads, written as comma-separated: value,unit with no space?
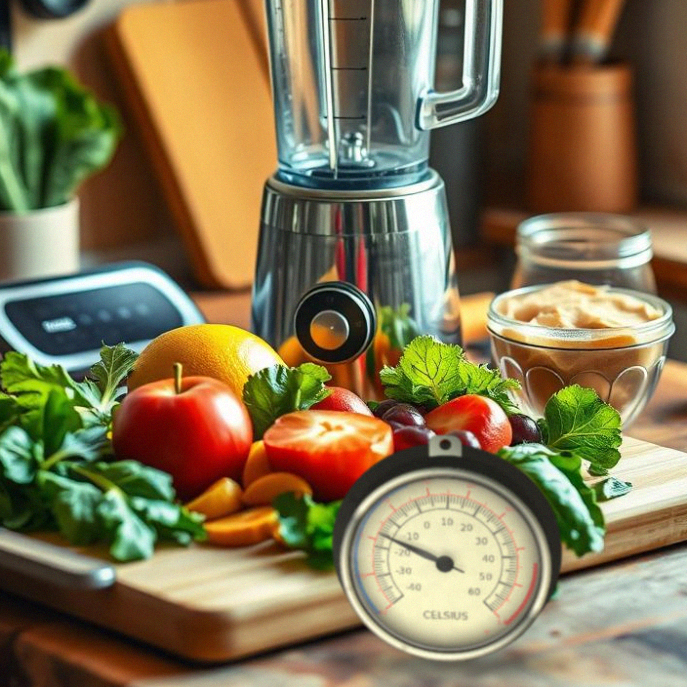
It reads -15,°C
